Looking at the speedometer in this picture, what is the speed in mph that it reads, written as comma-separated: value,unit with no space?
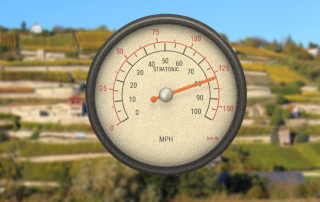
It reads 80,mph
